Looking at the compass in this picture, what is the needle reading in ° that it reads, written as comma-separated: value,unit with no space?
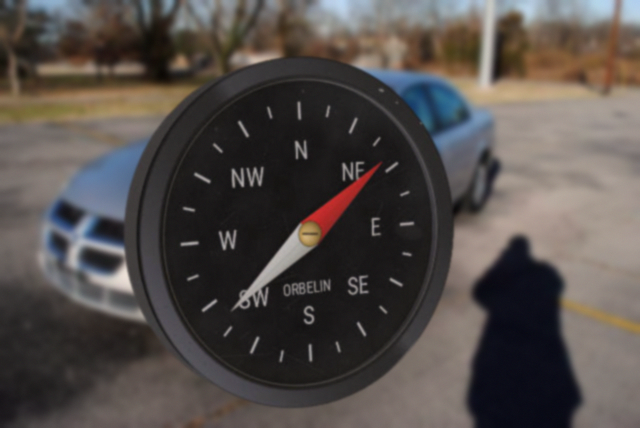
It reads 52.5,°
